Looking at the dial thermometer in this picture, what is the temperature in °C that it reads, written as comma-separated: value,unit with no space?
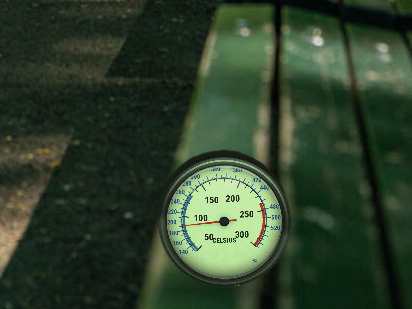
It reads 90,°C
